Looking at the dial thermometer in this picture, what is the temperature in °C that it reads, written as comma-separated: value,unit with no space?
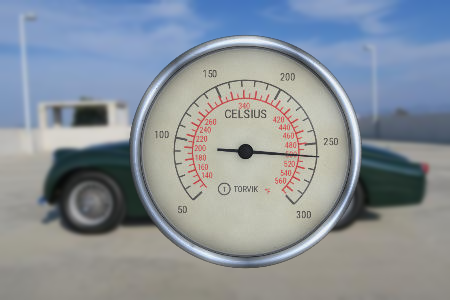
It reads 260,°C
